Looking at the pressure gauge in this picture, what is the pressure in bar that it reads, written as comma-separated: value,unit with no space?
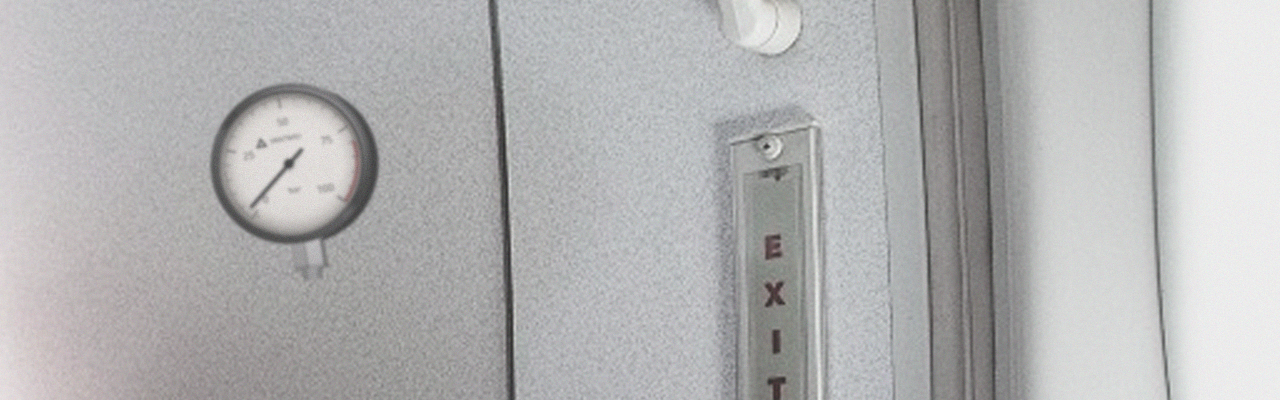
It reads 2.5,bar
